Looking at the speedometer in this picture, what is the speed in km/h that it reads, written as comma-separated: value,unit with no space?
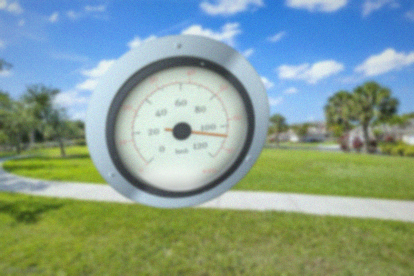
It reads 105,km/h
